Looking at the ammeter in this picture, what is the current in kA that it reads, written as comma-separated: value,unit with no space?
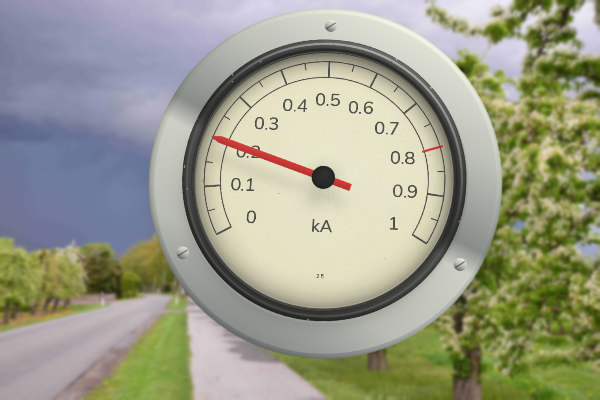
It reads 0.2,kA
